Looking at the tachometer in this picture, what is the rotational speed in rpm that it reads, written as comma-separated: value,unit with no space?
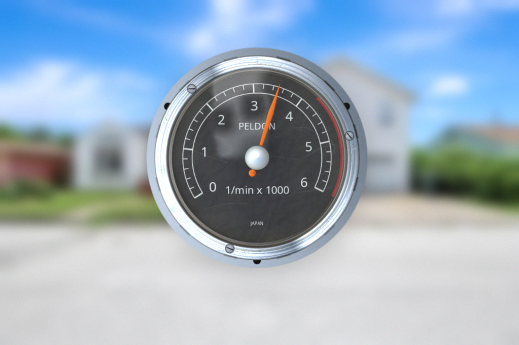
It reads 3500,rpm
